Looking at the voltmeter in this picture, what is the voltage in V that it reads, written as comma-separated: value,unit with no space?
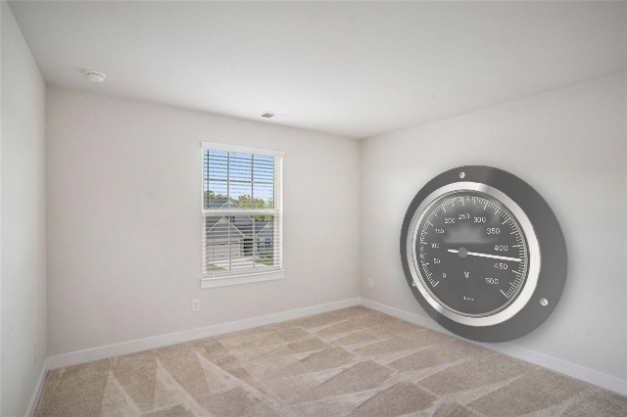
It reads 425,V
